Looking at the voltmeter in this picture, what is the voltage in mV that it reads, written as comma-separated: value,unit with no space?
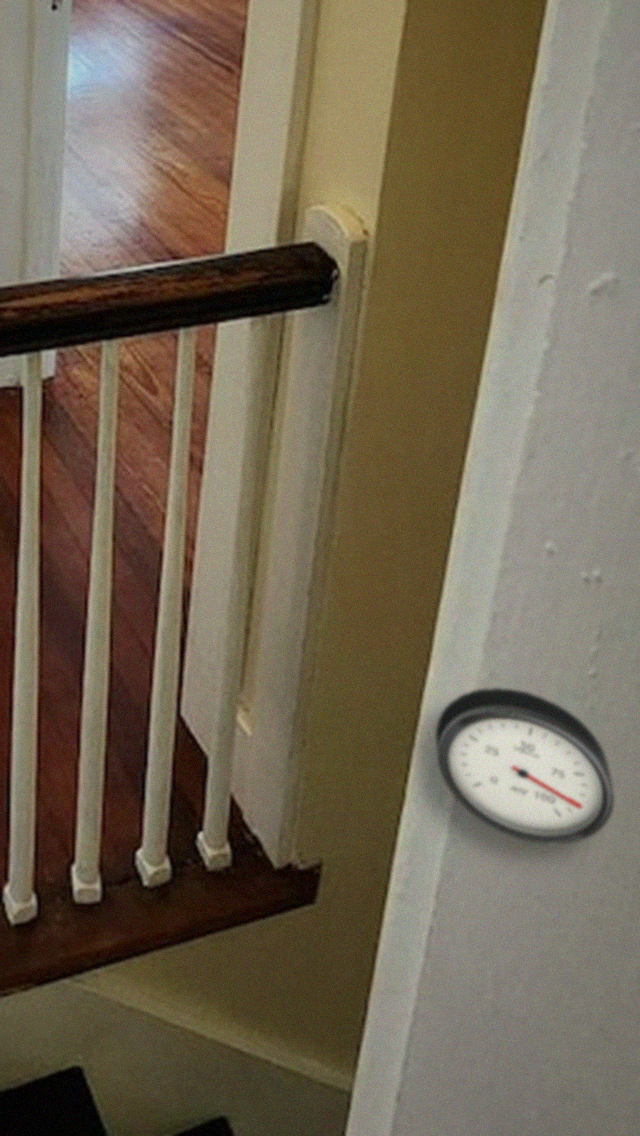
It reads 90,mV
